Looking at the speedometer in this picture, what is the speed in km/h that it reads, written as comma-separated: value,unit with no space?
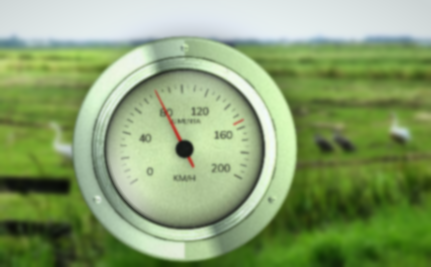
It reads 80,km/h
